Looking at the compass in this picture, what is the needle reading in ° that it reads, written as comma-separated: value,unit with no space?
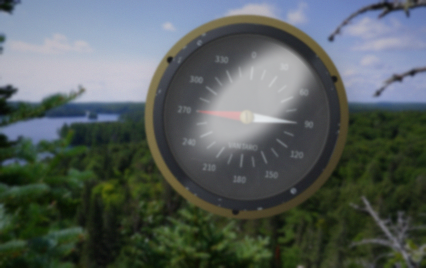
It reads 270,°
